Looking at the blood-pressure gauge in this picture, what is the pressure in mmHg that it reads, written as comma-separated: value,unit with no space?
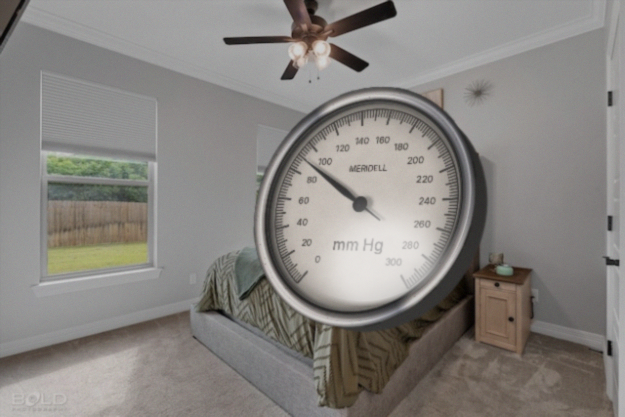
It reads 90,mmHg
